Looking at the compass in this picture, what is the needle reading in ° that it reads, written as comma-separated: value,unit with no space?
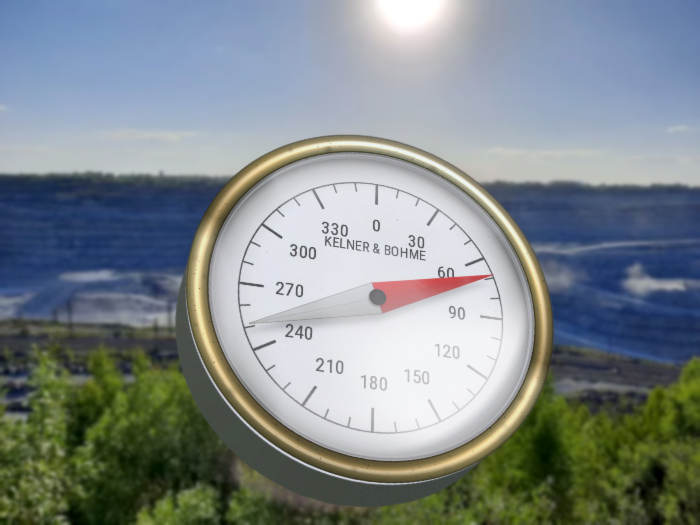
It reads 70,°
